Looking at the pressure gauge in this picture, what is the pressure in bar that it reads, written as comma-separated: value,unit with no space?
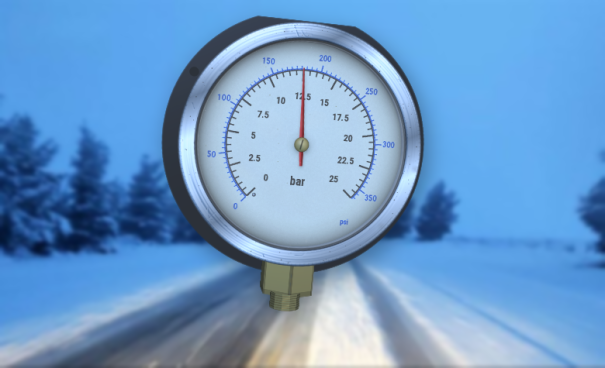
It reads 12.5,bar
